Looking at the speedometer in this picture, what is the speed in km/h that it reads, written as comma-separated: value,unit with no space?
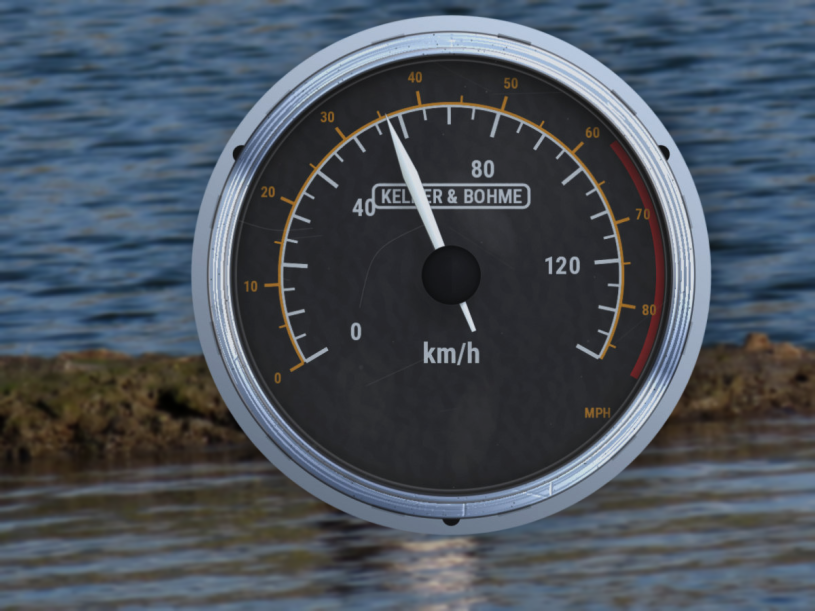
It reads 57.5,km/h
